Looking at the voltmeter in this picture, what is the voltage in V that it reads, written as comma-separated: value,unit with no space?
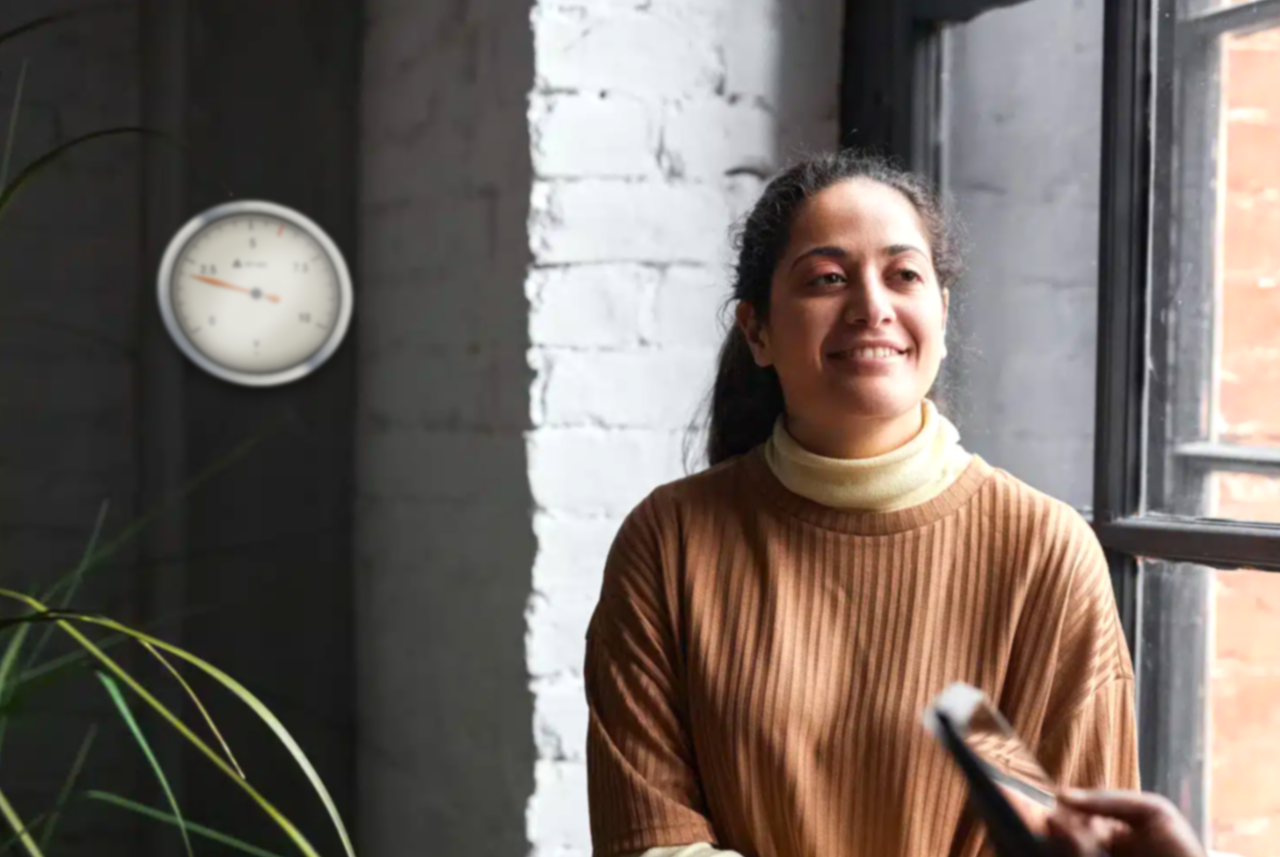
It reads 2,V
